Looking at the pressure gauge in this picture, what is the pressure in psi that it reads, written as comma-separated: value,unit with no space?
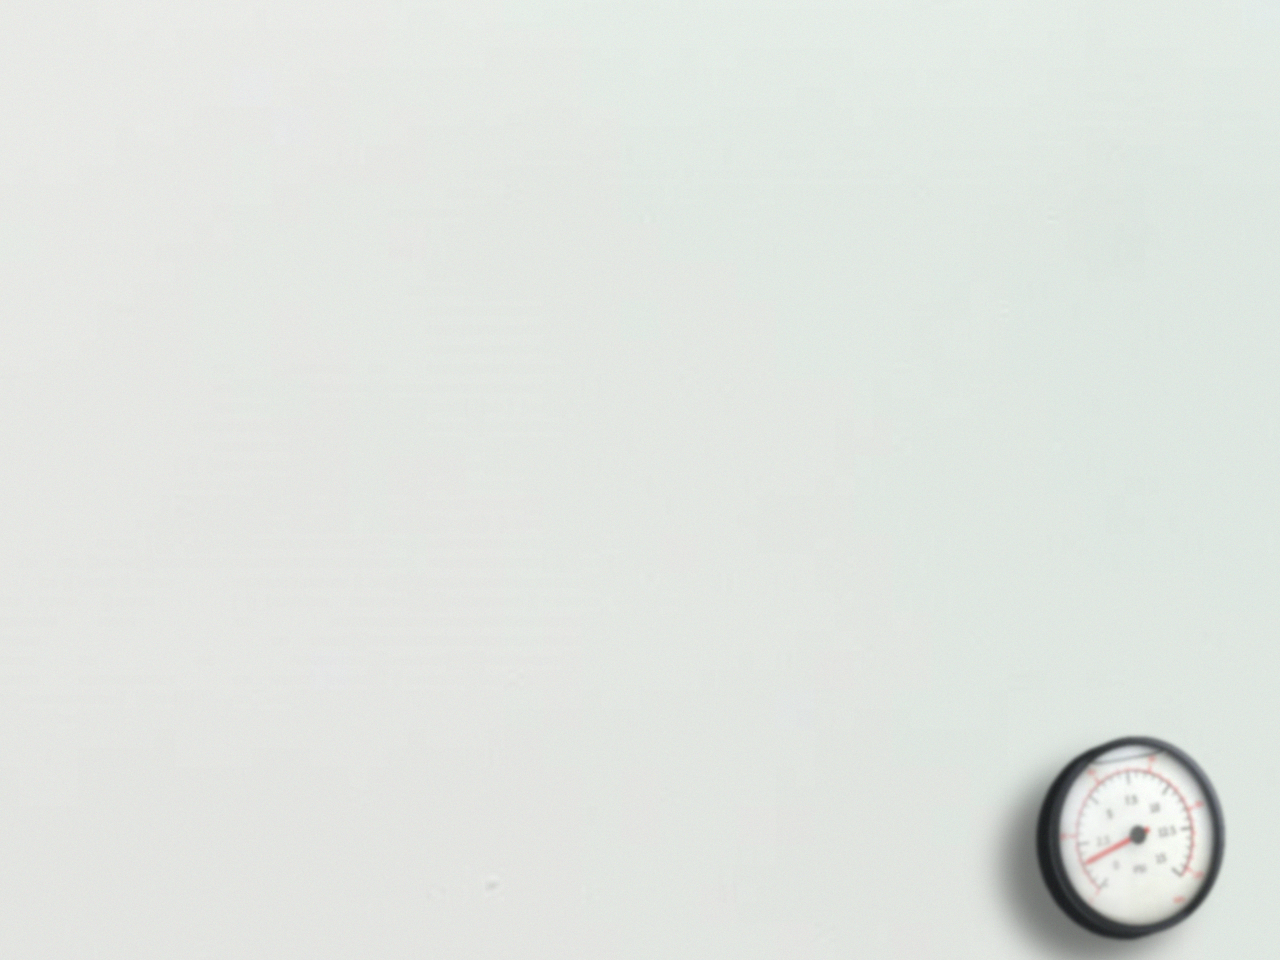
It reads 1.5,psi
